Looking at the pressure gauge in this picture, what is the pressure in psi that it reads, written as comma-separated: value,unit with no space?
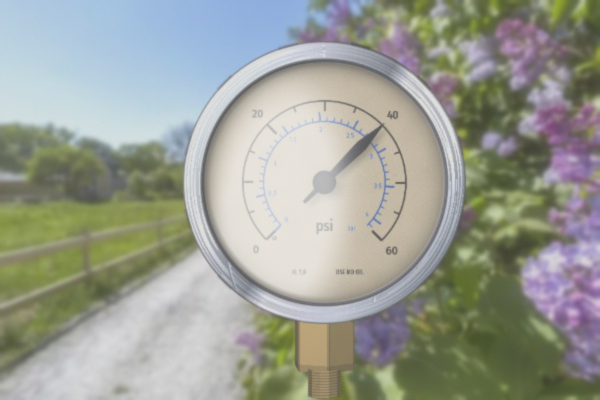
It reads 40,psi
